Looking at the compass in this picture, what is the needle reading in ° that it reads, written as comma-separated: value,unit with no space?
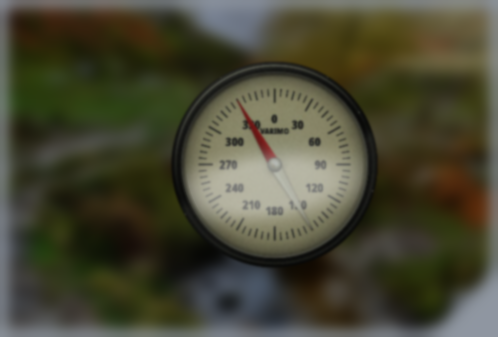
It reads 330,°
